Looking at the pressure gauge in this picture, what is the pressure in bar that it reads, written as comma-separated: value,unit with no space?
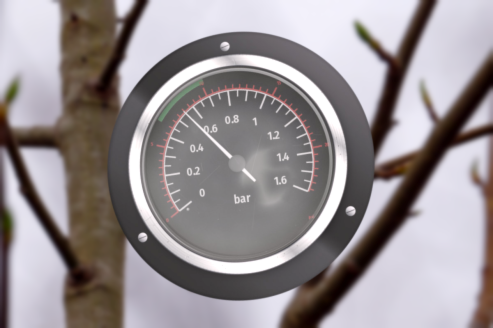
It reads 0.55,bar
